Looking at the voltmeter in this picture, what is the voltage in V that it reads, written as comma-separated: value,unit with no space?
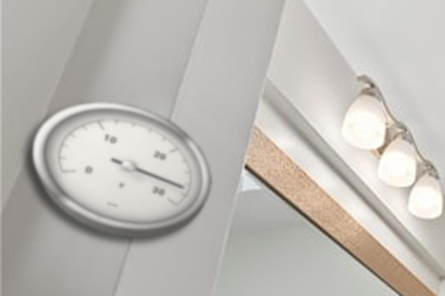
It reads 27,V
